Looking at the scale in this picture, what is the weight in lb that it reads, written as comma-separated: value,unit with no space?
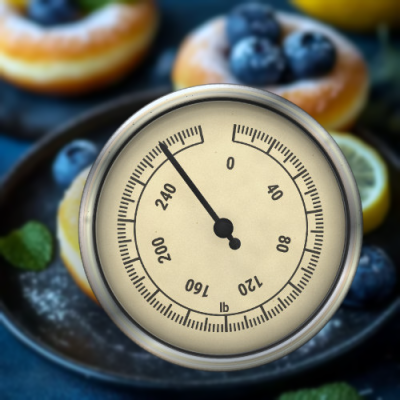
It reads 260,lb
